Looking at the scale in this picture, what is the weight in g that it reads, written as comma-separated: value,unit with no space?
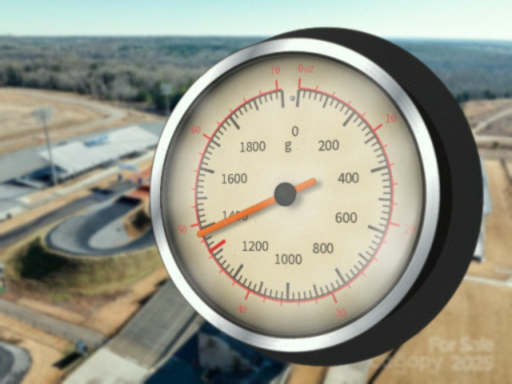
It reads 1380,g
